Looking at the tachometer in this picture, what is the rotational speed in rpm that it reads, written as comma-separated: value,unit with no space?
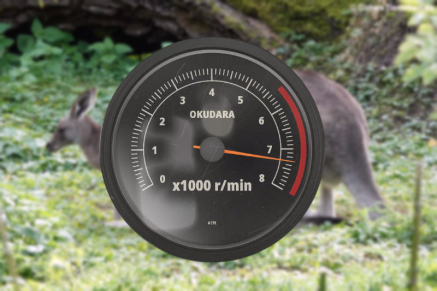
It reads 7300,rpm
